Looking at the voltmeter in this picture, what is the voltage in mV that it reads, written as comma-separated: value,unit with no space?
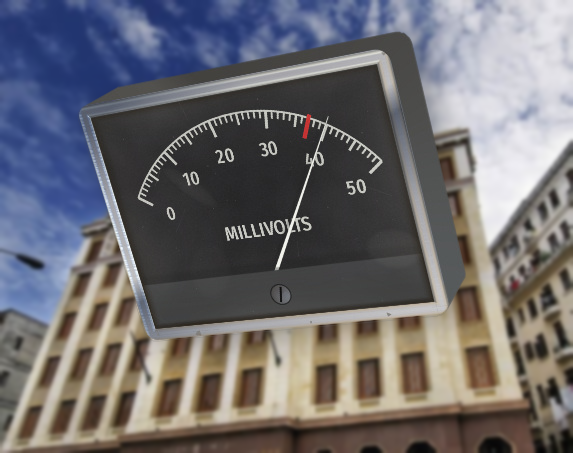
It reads 40,mV
